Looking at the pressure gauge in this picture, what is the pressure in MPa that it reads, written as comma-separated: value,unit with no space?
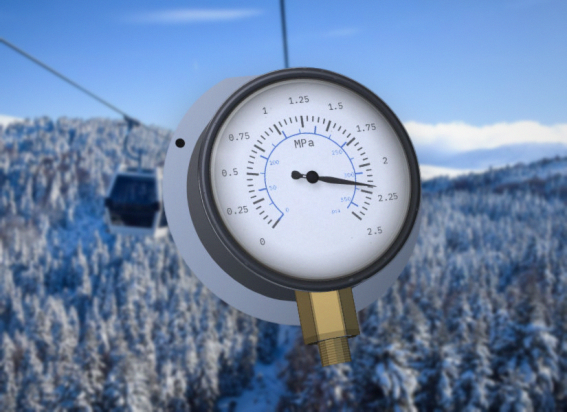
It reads 2.2,MPa
